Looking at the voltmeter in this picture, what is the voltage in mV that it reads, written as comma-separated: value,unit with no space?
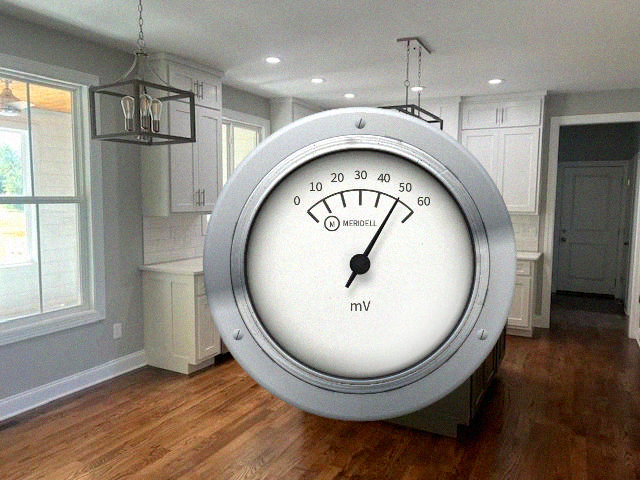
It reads 50,mV
